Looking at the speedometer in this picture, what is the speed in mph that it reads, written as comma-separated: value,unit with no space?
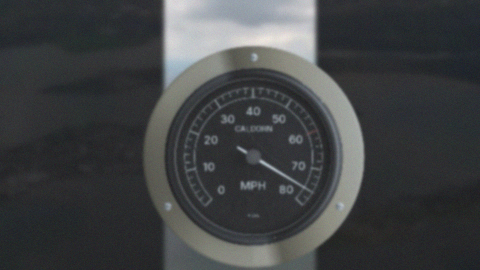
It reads 76,mph
